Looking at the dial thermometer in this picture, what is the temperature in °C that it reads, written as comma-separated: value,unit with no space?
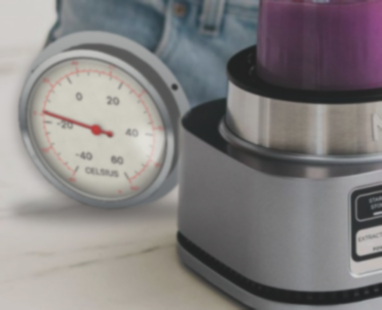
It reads -16,°C
